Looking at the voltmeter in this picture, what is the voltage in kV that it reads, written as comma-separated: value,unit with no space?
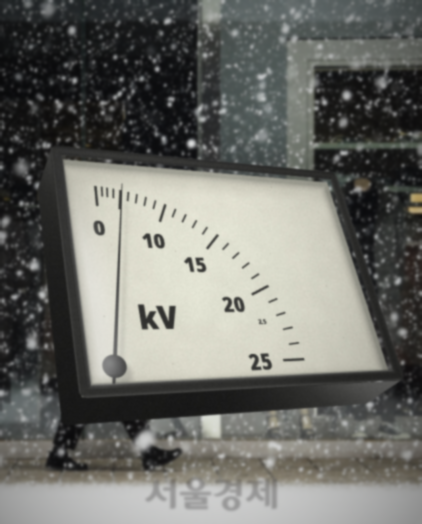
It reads 5,kV
